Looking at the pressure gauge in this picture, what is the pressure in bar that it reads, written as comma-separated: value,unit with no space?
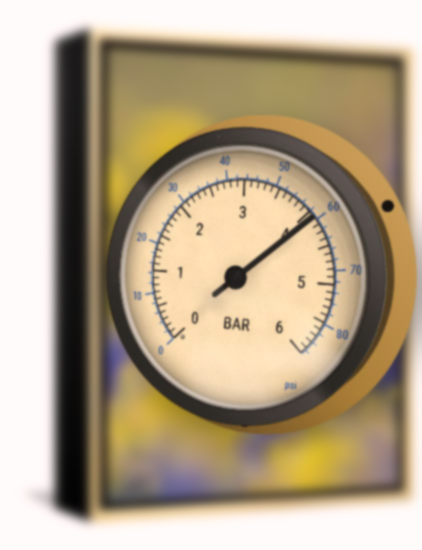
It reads 4.1,bar
